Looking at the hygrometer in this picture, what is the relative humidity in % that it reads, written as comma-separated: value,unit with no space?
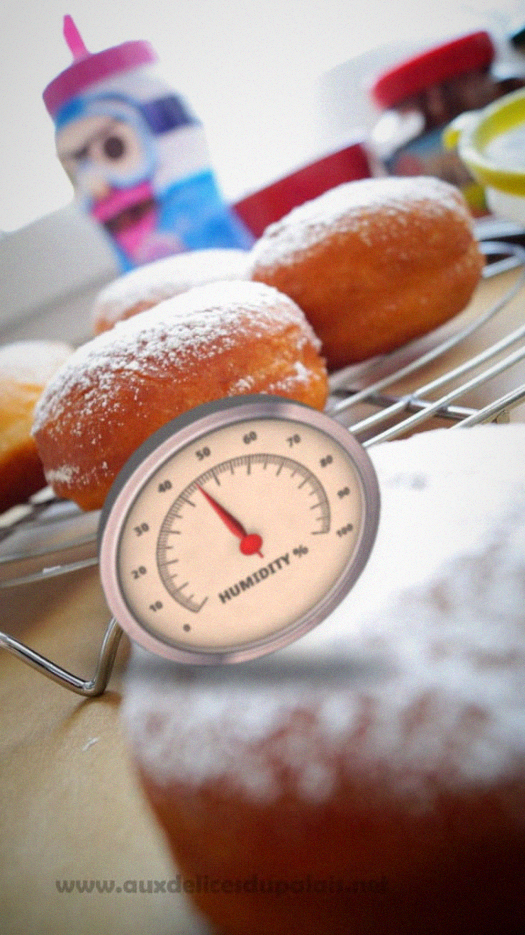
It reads 45,%
